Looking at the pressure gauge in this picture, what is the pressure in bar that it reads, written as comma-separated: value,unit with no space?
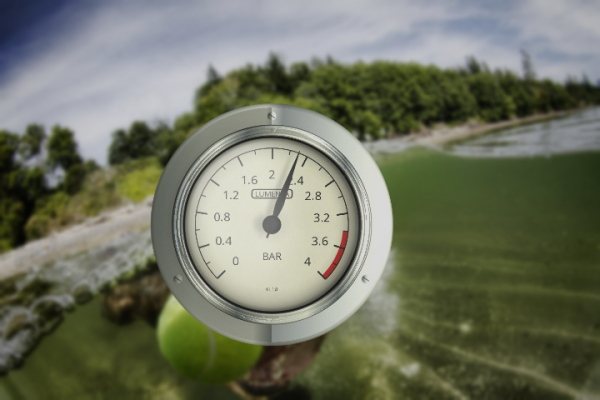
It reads 2.3,bar
